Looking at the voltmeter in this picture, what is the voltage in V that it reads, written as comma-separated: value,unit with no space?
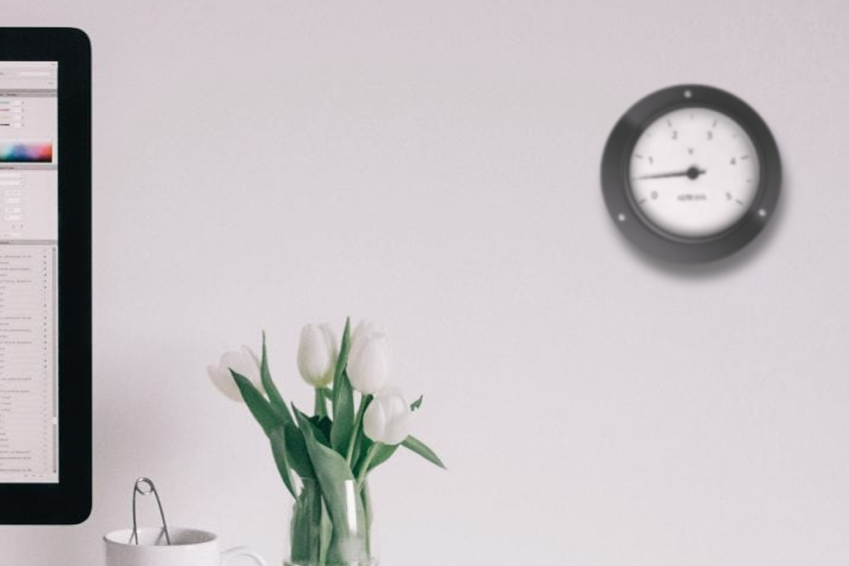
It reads 0.5,V
